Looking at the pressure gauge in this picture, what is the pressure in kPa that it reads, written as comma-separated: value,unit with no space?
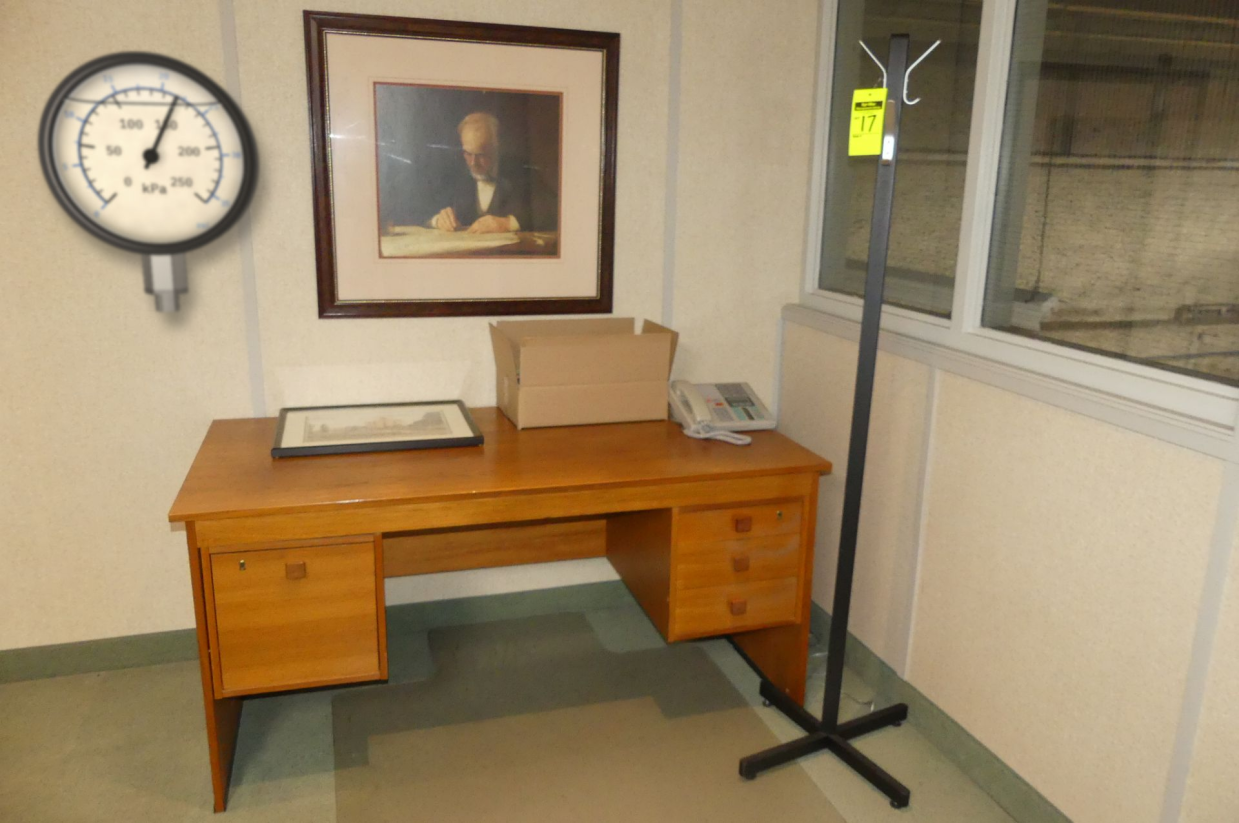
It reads 150,kPa
